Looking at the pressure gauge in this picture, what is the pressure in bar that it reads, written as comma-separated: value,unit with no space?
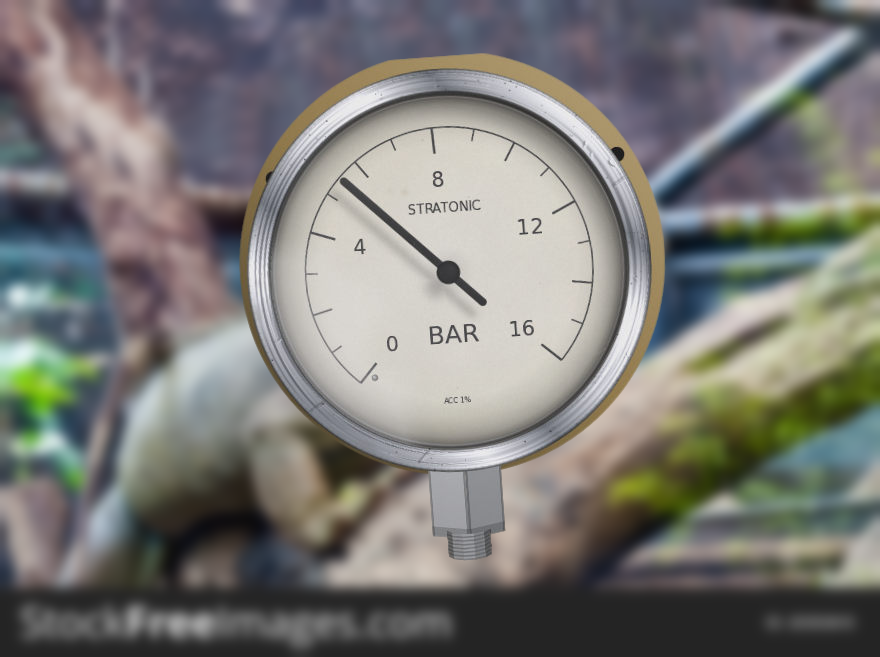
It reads 5.5,bar
